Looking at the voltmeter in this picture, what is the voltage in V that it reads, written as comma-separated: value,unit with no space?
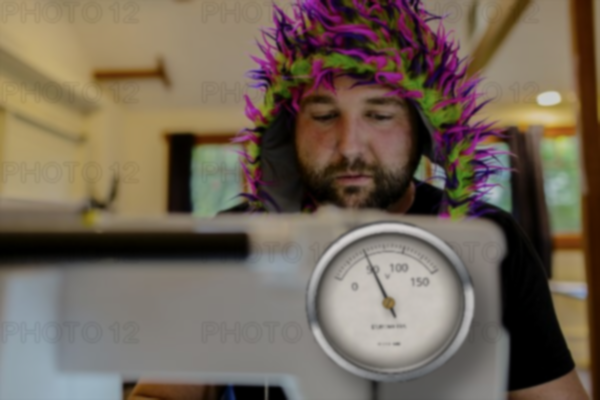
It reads 50,V
